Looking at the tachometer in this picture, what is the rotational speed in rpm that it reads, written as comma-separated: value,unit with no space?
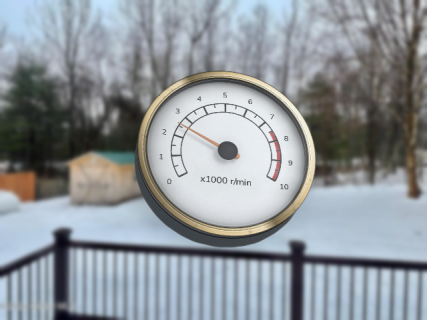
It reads 2500,rpm
